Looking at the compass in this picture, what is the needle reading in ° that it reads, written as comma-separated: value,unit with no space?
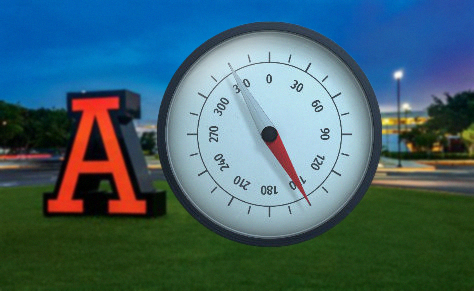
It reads 150,°
